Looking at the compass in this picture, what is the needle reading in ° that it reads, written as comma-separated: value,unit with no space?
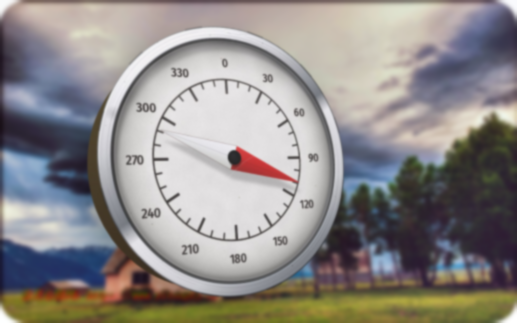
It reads 110,°
